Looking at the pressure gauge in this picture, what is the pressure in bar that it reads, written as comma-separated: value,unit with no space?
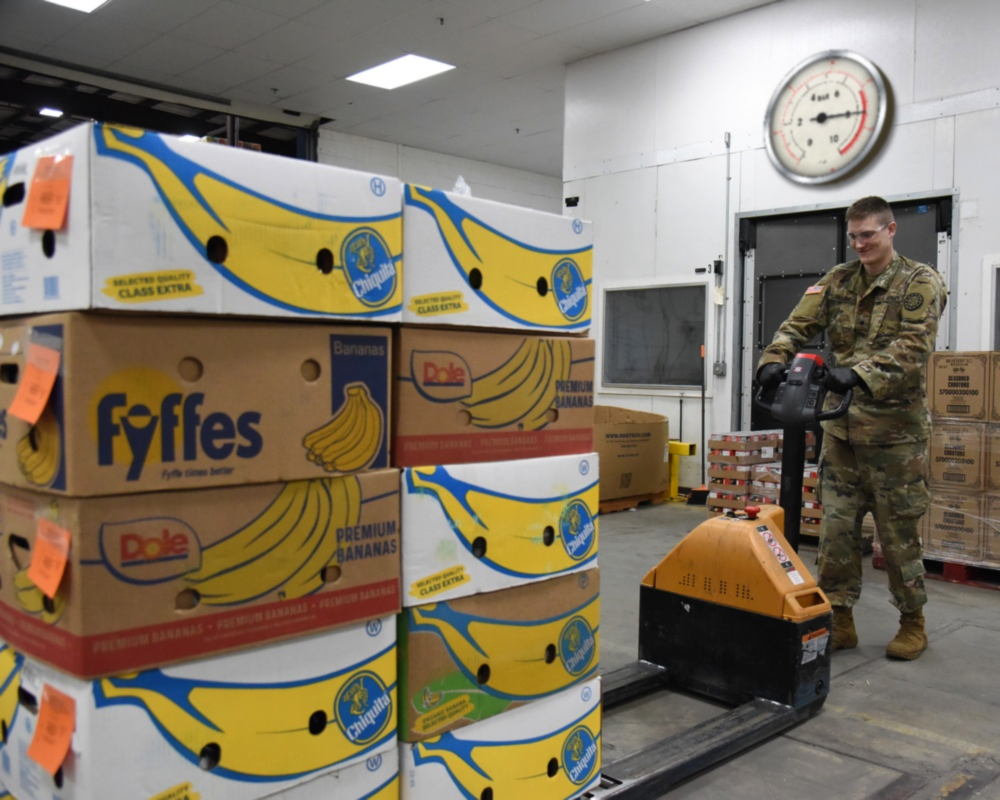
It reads 8,bar
